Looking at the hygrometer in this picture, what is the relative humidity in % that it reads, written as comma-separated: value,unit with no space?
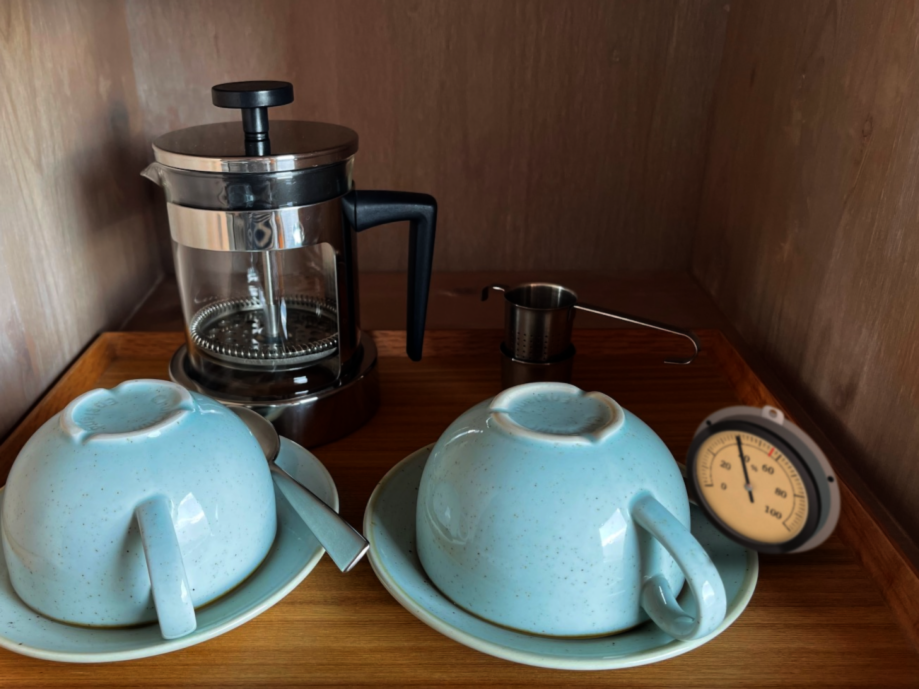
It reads 40,%
